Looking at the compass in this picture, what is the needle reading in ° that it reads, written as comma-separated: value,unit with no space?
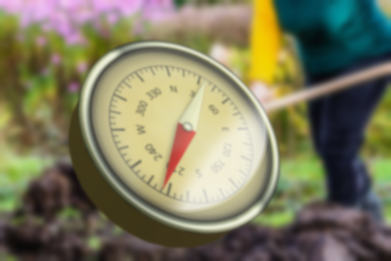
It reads 215,°
